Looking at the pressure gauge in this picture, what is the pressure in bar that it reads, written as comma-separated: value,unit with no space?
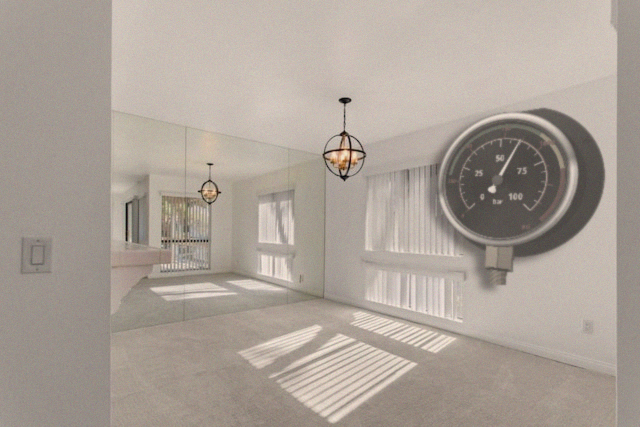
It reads 60,bar
